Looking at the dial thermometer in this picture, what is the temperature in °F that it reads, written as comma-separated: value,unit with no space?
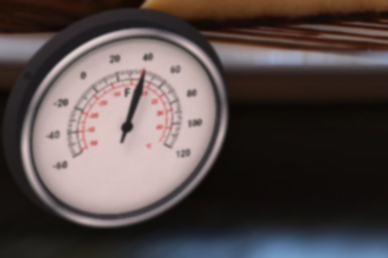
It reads 40,°F
